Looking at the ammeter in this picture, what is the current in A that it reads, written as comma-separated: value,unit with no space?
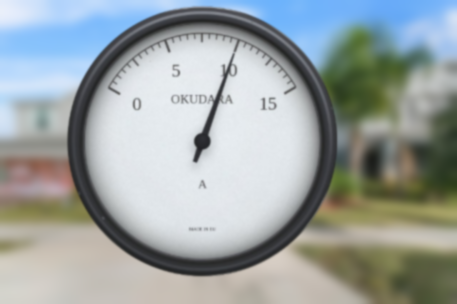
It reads 10,A
